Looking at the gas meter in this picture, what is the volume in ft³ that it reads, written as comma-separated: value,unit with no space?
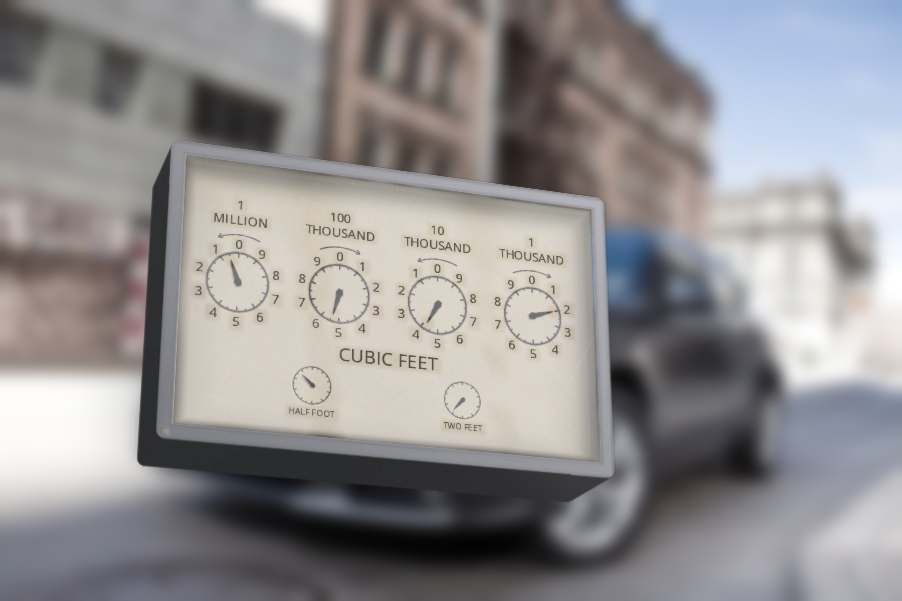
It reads 54200,ft³
